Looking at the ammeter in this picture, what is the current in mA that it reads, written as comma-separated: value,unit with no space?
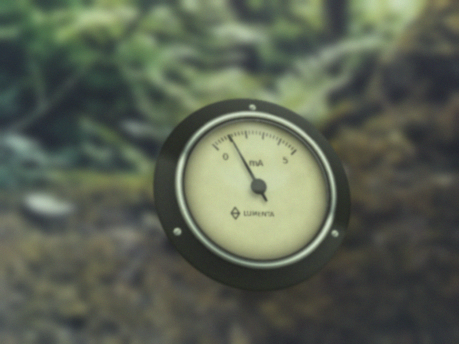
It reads 1,mA
